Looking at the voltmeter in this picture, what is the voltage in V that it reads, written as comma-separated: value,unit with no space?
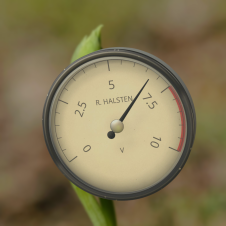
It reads 6.75,V
